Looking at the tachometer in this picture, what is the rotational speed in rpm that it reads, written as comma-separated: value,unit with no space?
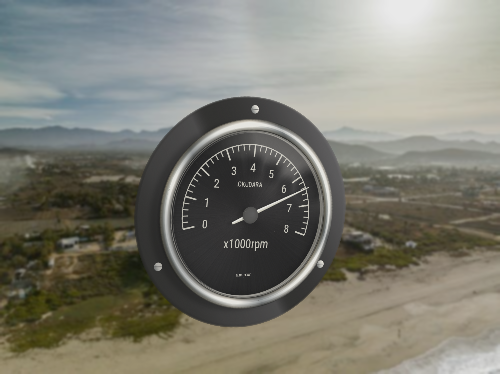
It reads 6400,rpm
